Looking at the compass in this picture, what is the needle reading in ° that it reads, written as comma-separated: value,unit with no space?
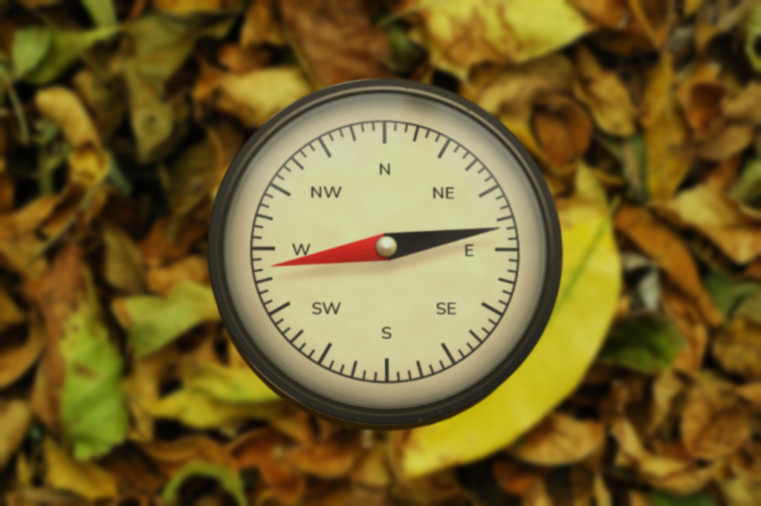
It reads 260,°
